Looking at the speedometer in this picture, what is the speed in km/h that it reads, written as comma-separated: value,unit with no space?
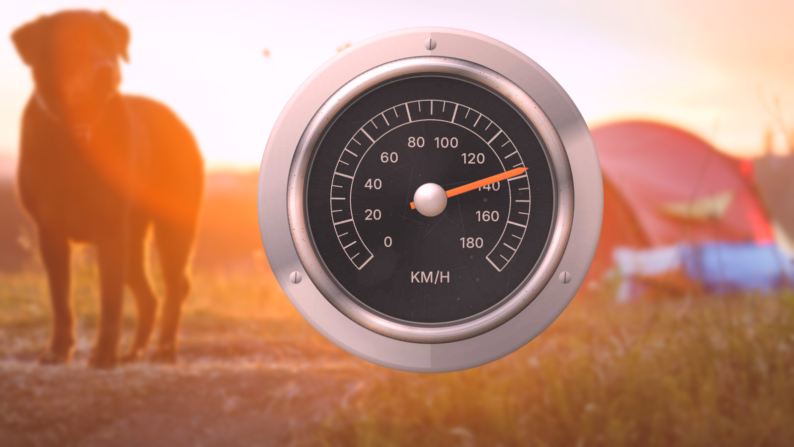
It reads 137.5,km/h
